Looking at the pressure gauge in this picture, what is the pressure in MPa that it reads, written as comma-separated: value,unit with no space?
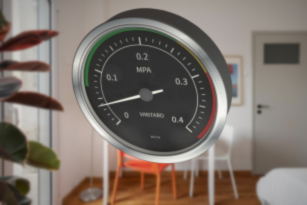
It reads 0.04,MPa
